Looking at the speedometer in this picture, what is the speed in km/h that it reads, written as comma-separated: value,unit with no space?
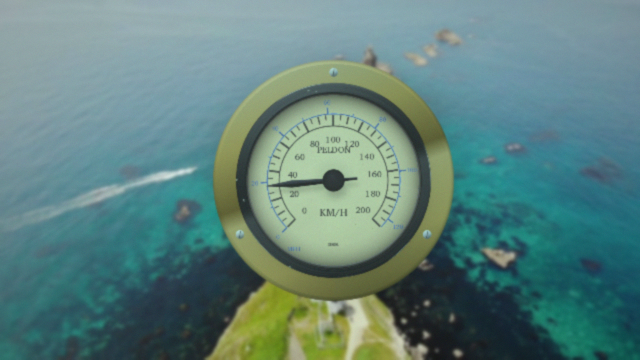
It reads 30,km/h
